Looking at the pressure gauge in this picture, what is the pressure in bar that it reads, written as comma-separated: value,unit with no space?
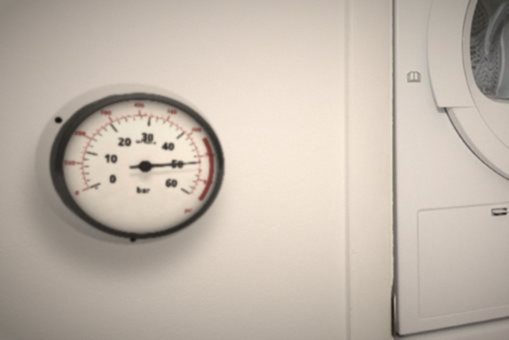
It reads 50,bar
